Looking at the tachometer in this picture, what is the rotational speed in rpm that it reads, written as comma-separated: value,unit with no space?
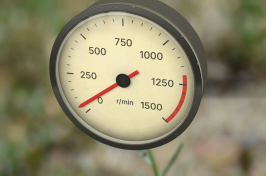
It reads 50,rpm
